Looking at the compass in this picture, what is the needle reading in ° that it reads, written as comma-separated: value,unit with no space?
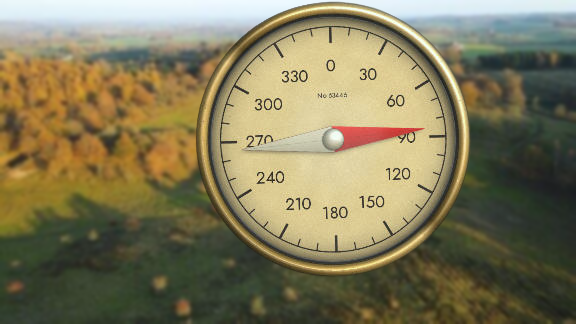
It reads 85,°
